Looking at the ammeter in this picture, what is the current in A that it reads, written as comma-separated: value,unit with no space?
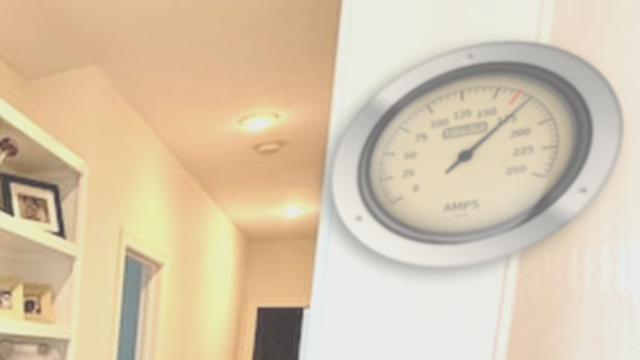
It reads 175,A
